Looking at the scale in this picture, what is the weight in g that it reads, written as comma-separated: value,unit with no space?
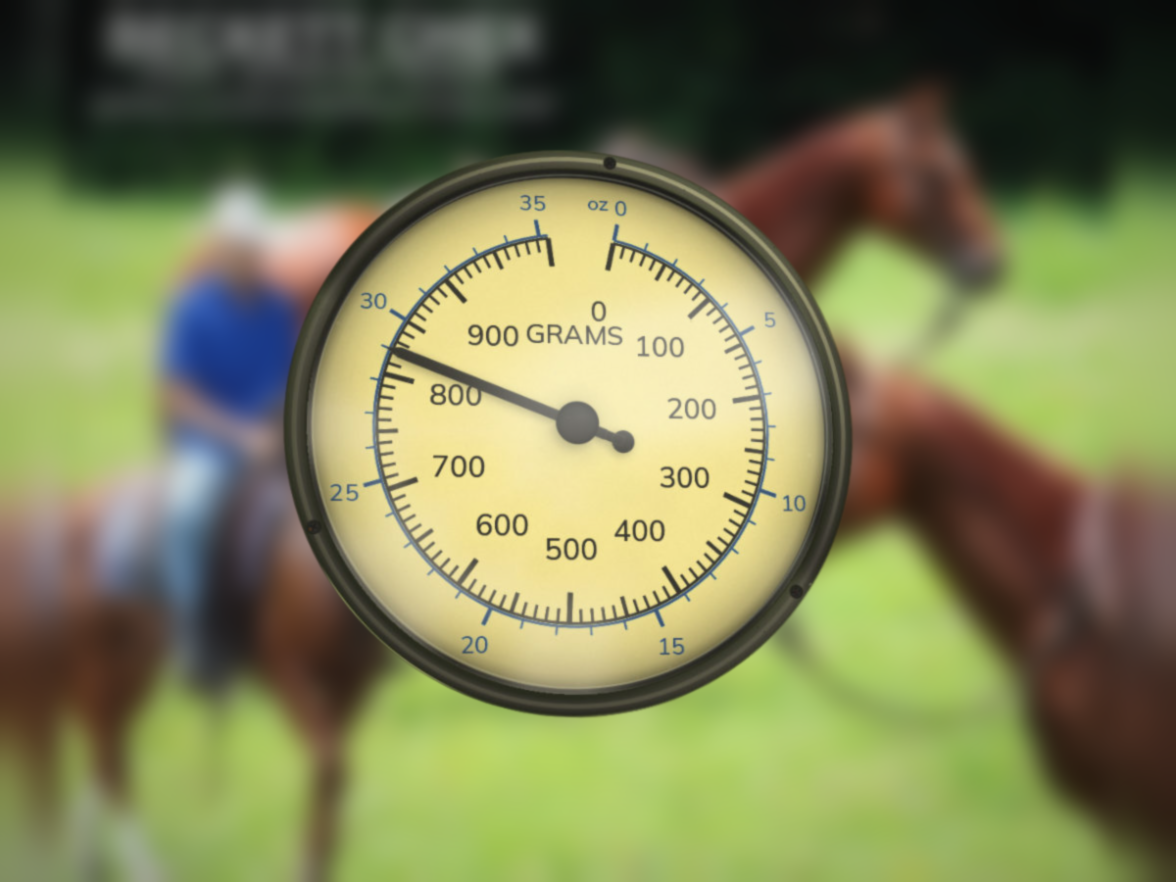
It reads 820,g
